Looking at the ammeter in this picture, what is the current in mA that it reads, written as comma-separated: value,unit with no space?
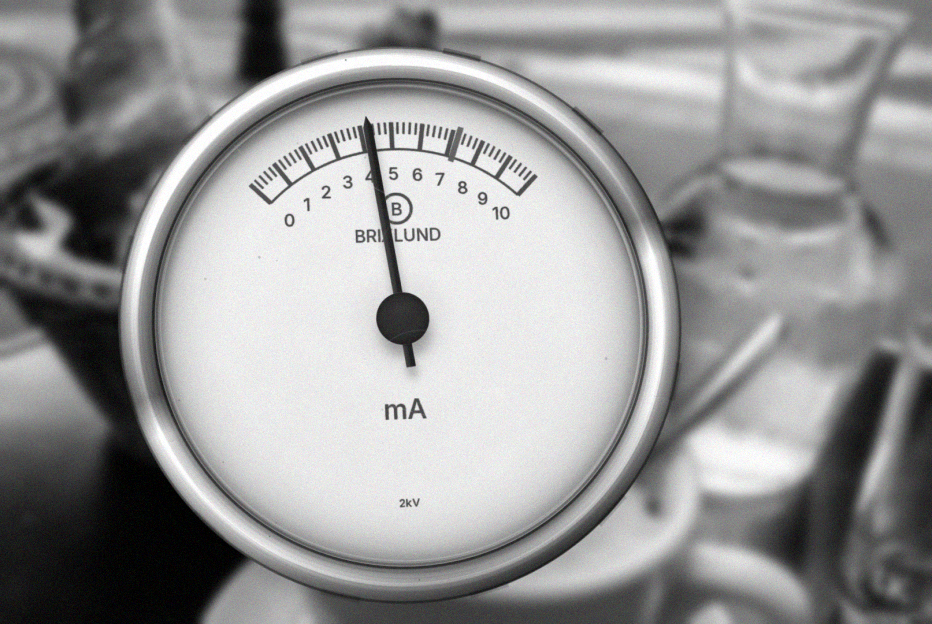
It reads 4.2,mA
